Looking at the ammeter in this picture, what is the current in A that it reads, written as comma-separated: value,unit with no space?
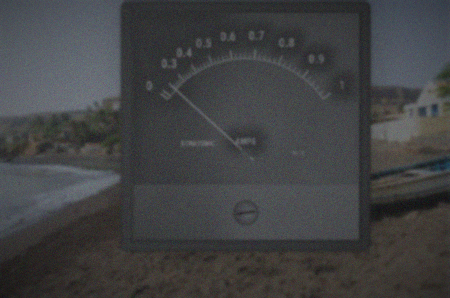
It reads 0.2,A
